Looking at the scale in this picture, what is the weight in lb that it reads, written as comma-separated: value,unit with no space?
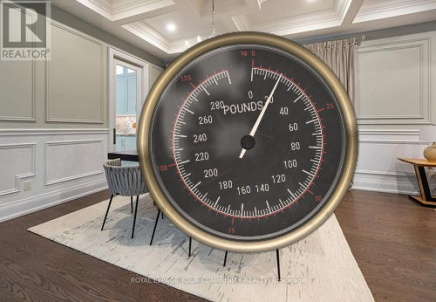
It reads 20,lb
